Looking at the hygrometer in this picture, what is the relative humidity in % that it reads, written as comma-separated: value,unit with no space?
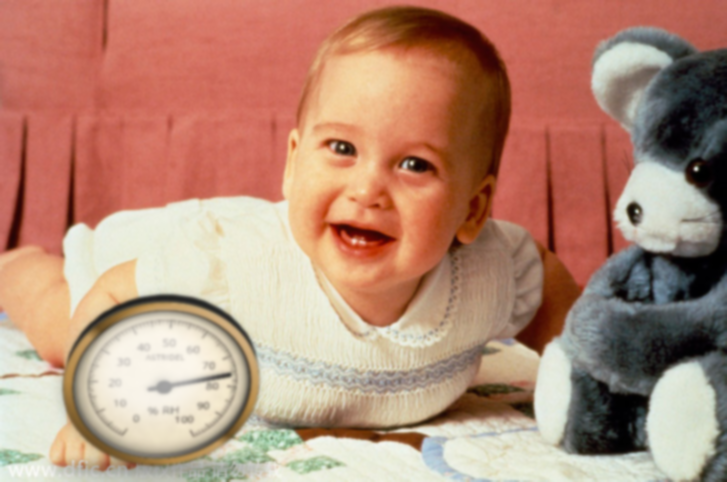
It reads 75,%
